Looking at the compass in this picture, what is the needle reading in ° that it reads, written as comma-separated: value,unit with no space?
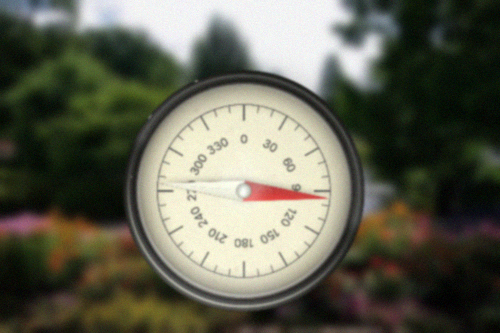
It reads 95,°
